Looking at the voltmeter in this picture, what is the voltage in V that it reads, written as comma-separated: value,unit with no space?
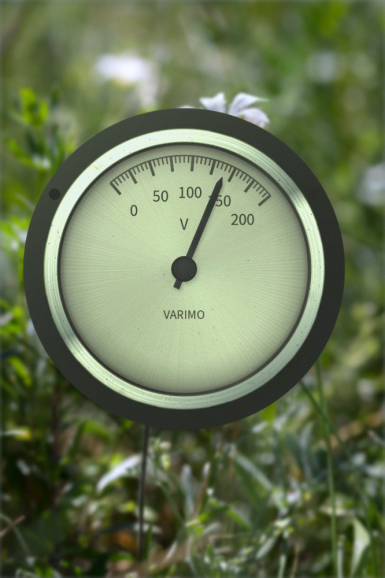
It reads 140,V
